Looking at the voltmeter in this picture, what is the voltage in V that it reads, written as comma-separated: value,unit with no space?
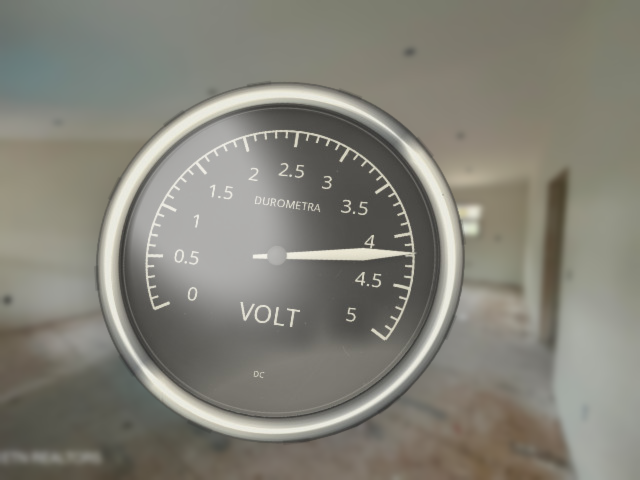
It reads 4.2,V
